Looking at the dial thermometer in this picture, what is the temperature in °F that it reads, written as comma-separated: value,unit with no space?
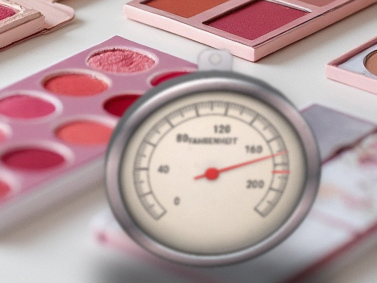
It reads 170,°F
